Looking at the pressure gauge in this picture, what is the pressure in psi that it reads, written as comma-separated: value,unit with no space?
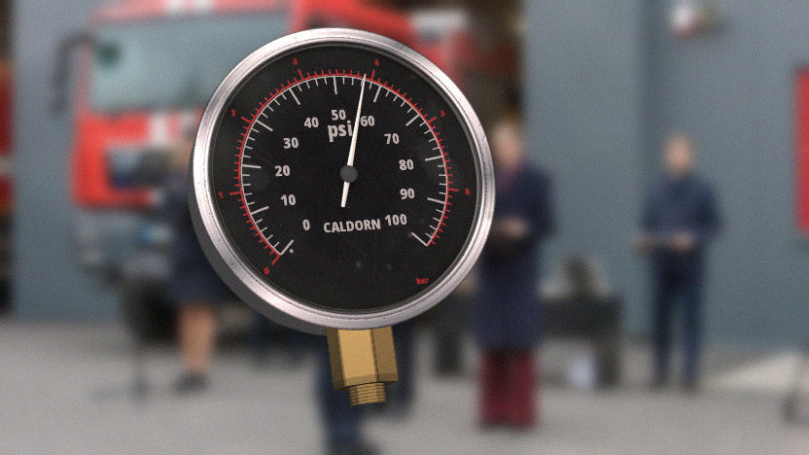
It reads 56,psi
